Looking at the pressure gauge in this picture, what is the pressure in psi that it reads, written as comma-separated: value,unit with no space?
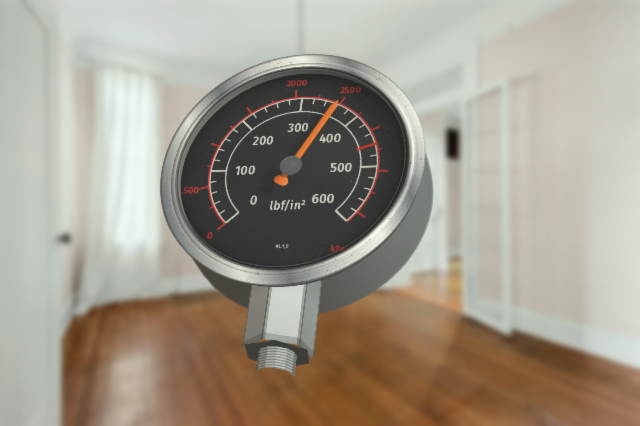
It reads 360,psi
